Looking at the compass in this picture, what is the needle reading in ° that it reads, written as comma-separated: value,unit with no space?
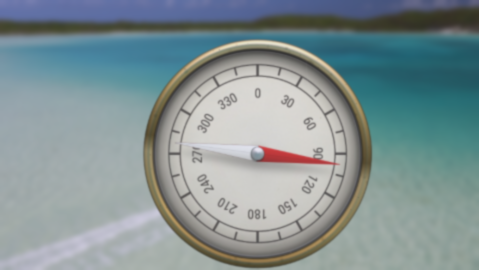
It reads 97.5,°
